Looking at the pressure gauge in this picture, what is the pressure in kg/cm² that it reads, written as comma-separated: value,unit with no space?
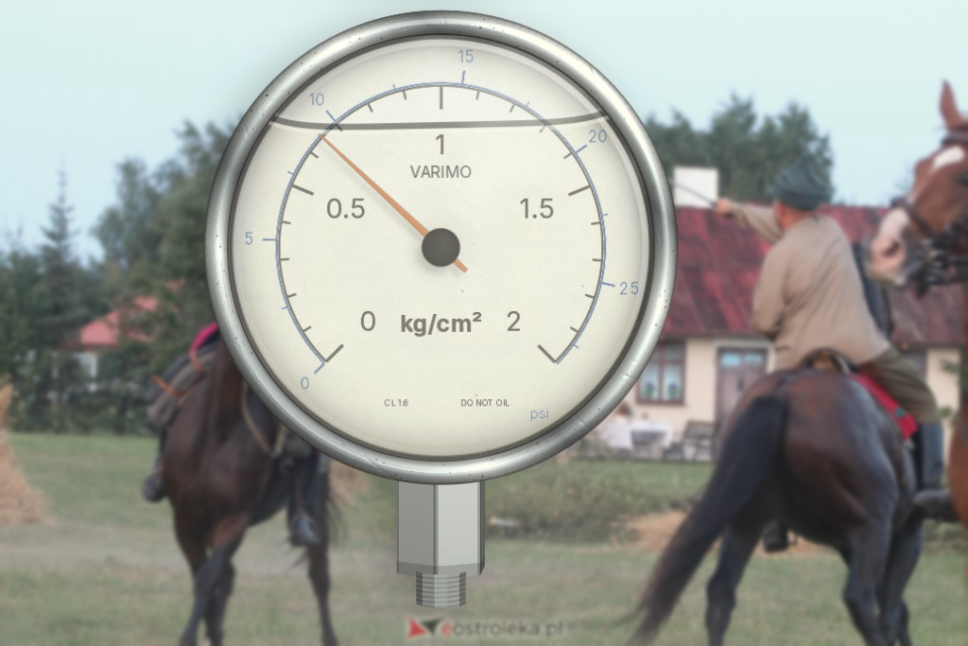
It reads 0.65,kg/cm²
